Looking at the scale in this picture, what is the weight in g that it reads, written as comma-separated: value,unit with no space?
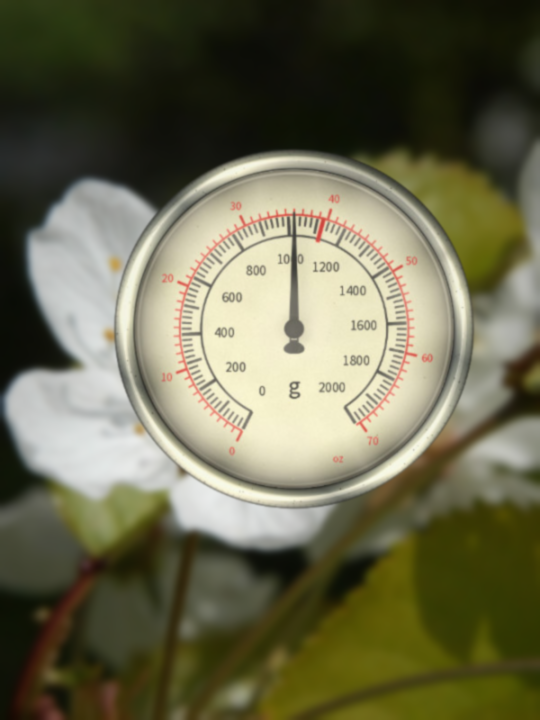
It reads 1020,g
